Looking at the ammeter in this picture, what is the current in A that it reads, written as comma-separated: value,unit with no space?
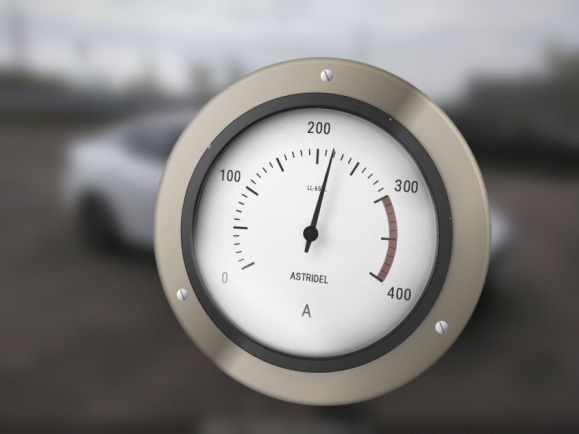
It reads 220,A
